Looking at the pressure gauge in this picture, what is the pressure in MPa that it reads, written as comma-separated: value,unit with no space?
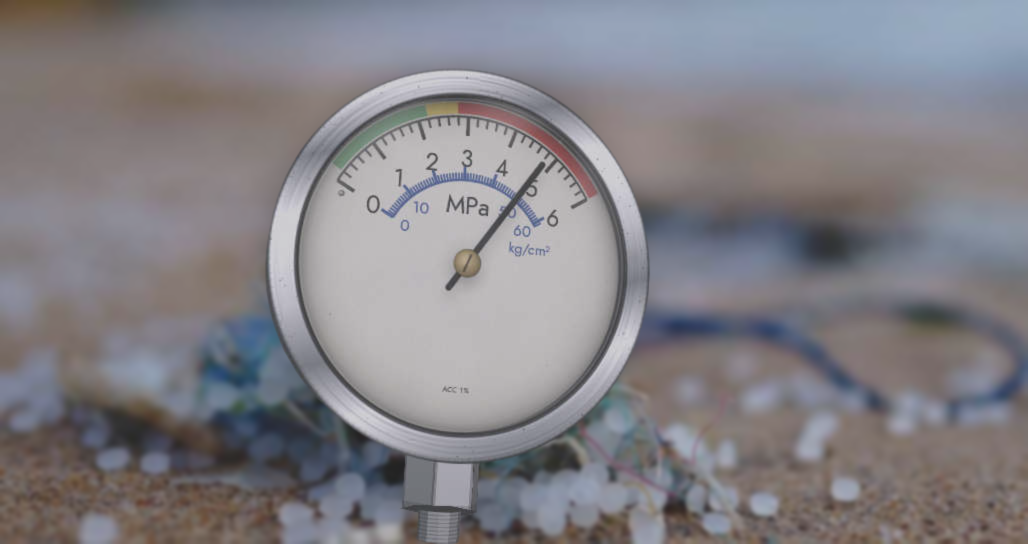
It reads 4.8,MPa
